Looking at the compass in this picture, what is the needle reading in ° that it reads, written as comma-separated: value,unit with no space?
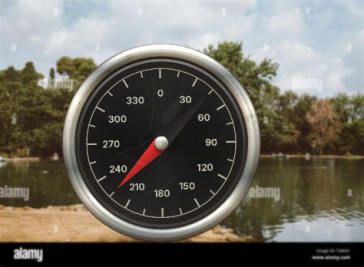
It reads 225,°
